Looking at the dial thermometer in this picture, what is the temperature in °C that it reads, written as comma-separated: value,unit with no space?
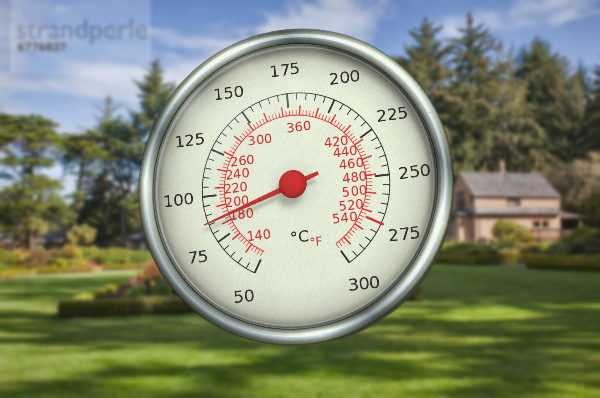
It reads 85,°C
